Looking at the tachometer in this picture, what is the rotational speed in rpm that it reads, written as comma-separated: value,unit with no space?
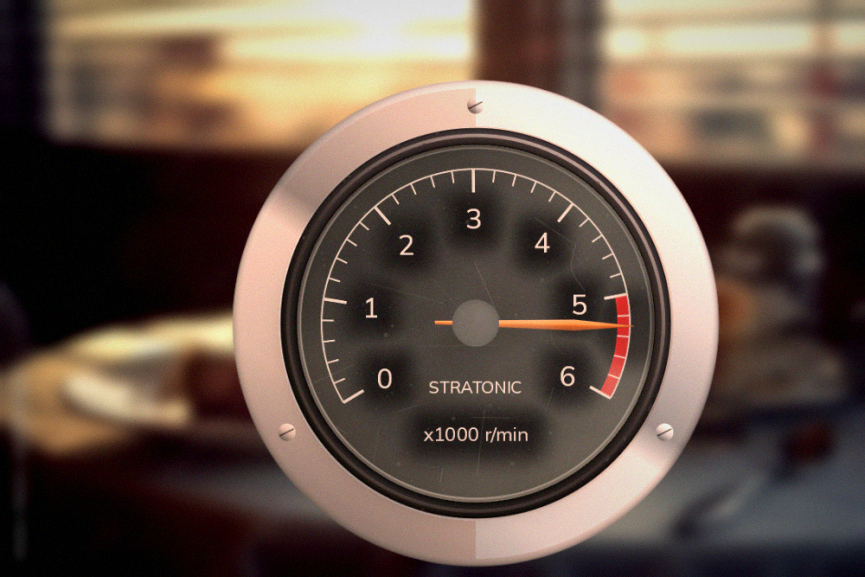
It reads 5300,rpm
